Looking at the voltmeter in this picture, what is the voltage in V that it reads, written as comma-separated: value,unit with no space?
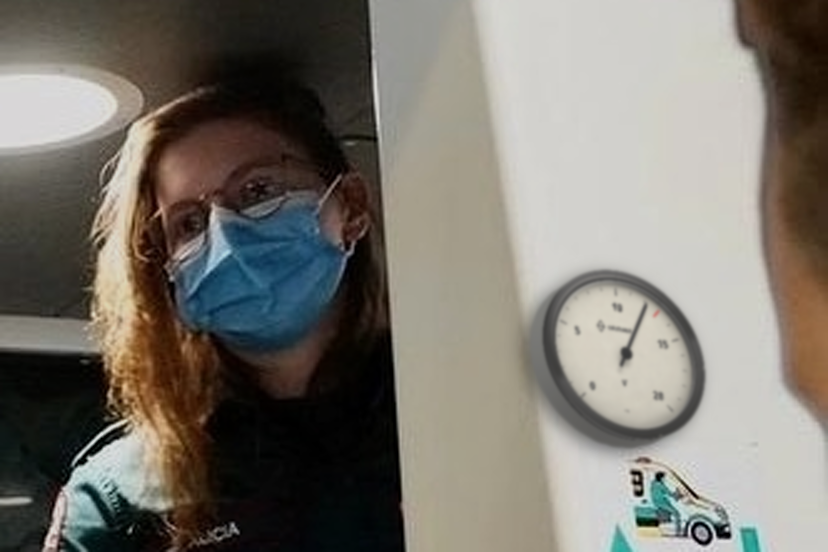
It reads 12,V
